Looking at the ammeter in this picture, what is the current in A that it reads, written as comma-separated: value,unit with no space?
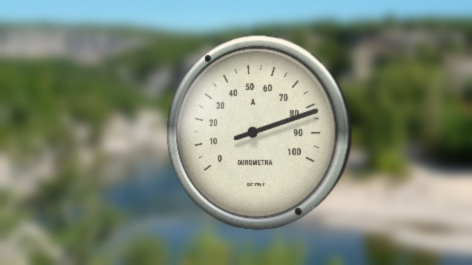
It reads 82.5,A
